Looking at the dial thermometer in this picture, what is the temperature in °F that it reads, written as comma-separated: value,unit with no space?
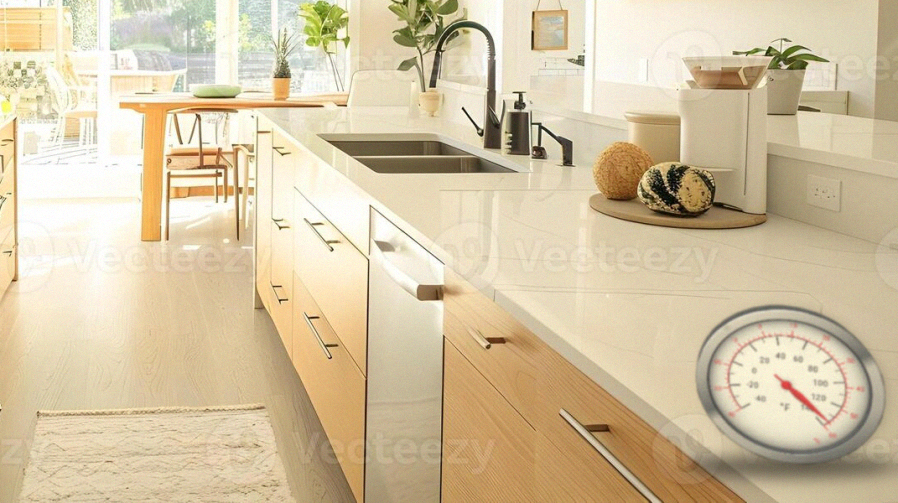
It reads 135,°F
